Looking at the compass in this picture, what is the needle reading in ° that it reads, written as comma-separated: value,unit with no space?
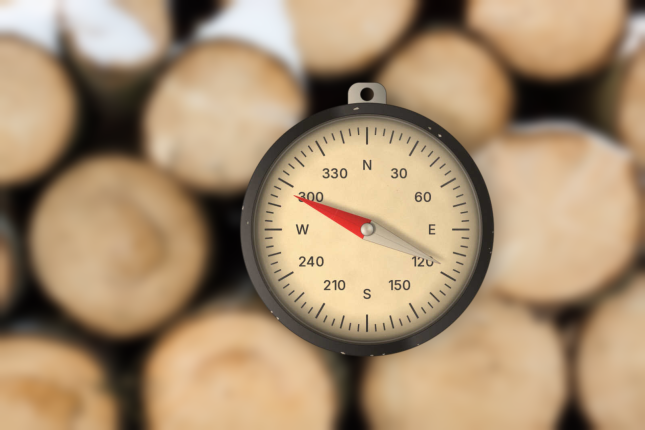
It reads 295,°
